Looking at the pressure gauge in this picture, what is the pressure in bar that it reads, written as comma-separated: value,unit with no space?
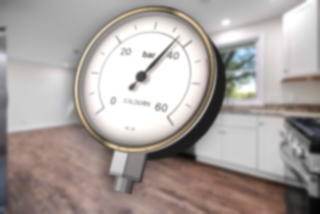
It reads 37.5,bar
